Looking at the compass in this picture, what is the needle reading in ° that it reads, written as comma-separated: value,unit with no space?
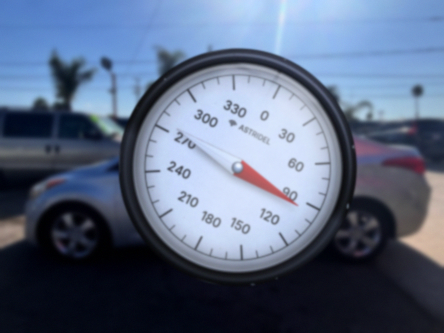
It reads 95,°
